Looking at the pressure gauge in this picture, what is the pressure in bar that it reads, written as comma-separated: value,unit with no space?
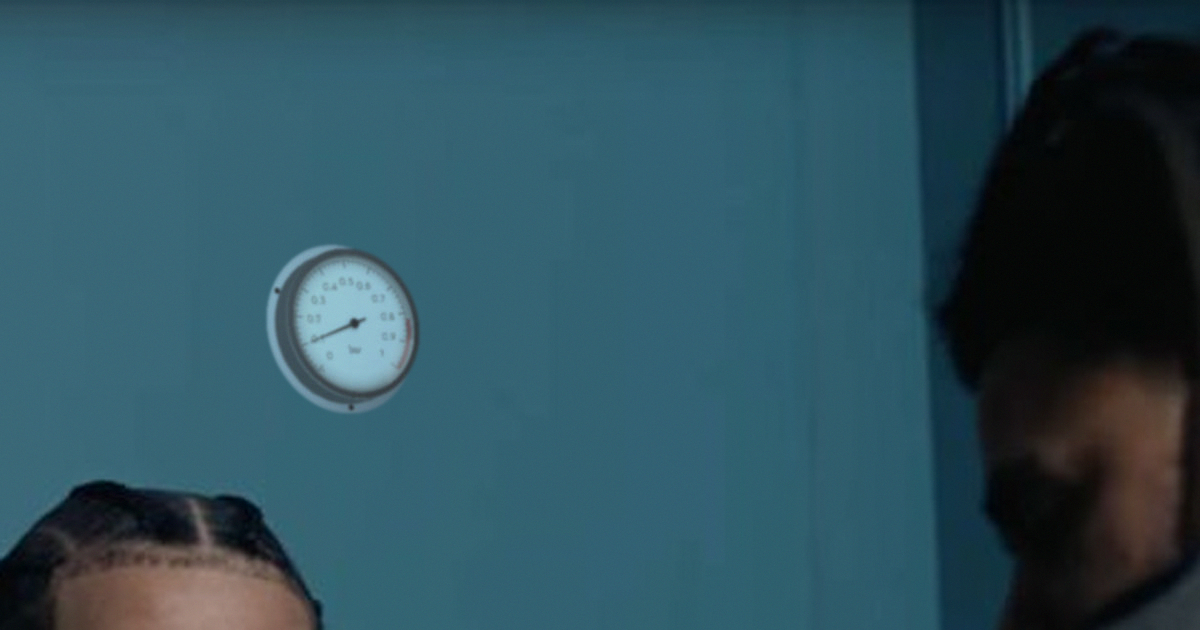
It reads 0.1,bar
